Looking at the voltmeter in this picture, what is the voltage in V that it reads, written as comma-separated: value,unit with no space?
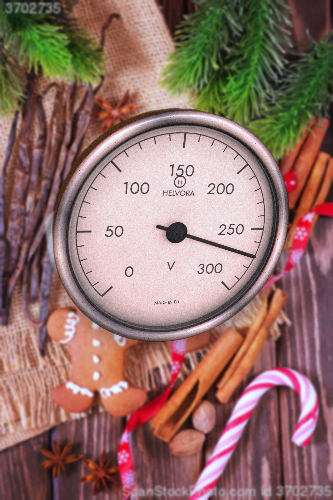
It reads 270,V
